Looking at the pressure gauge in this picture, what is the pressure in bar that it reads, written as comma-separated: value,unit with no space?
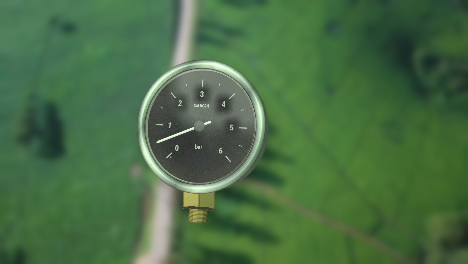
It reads 0.5,bar
